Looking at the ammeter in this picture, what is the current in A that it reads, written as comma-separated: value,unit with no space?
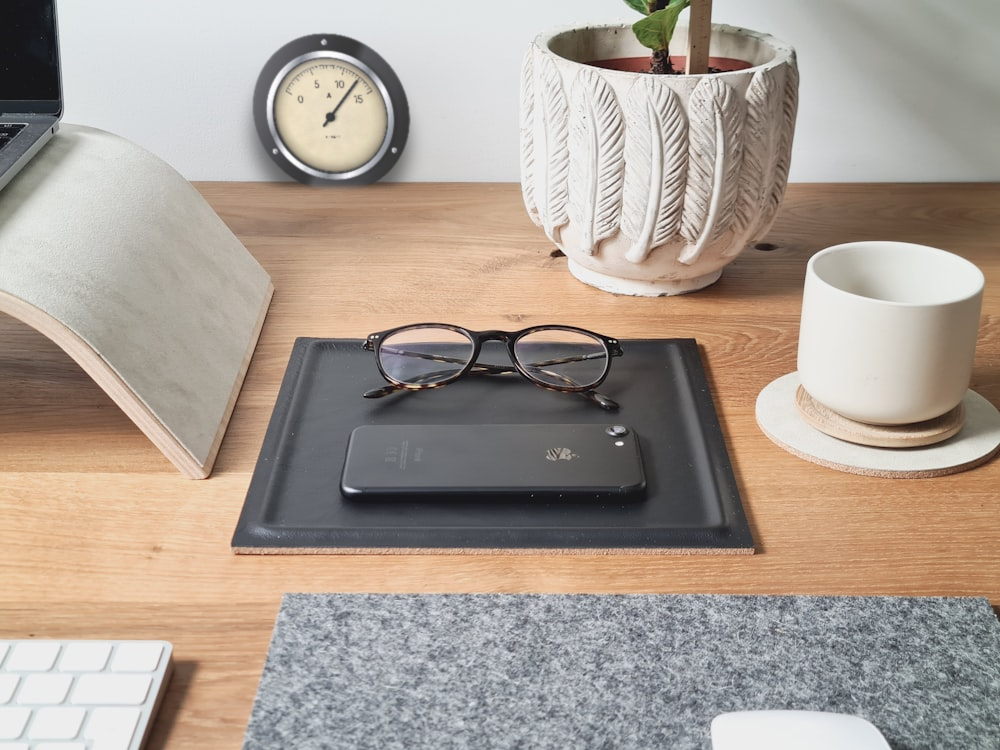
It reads 12.5,A
